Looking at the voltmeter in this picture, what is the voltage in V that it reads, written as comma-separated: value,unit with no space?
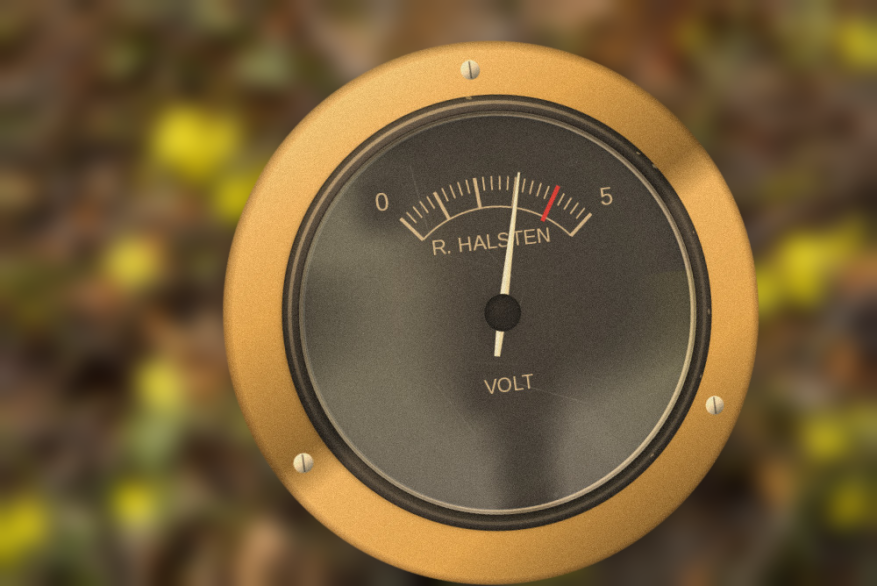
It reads 3,V
